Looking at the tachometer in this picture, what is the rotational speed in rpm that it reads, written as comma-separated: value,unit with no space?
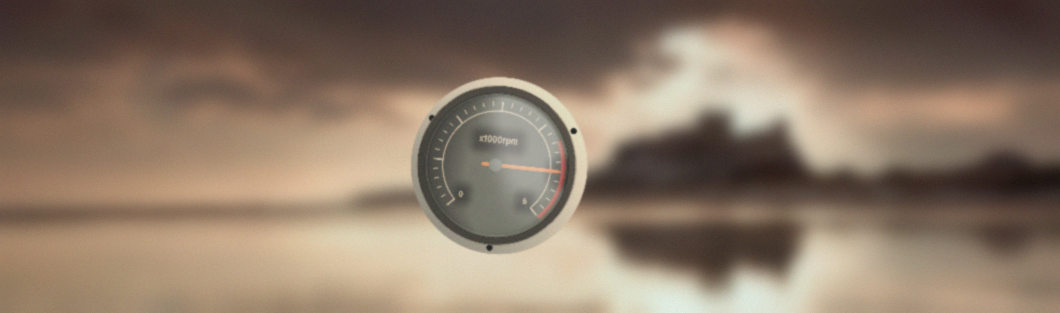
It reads 5000,rpm
